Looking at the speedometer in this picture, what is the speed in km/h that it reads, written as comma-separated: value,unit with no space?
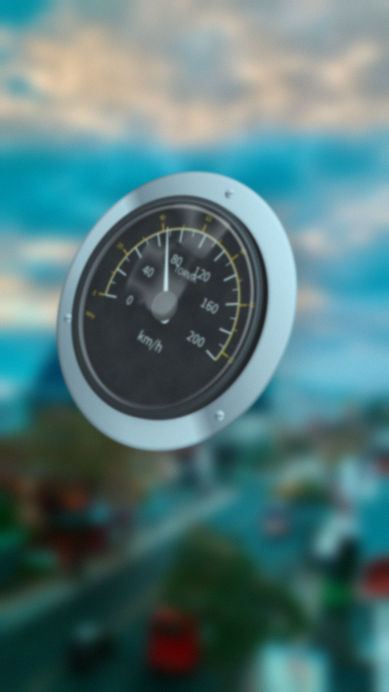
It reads 70,km/h
